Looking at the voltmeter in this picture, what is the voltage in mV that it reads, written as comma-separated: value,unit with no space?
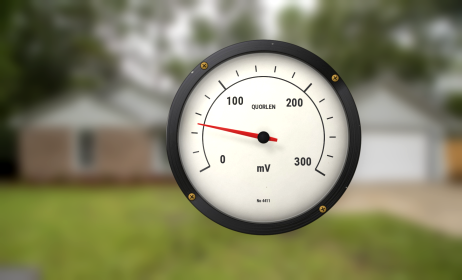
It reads 50,mV
